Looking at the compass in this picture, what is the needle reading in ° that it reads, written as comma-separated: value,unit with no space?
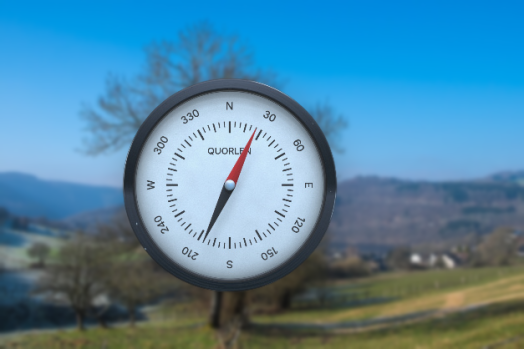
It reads 25,°
